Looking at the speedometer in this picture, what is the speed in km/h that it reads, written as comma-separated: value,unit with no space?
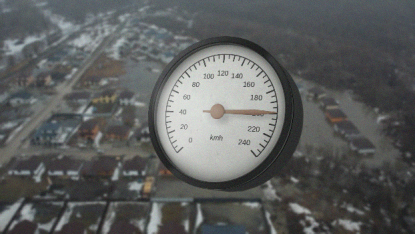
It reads 200,km/h
